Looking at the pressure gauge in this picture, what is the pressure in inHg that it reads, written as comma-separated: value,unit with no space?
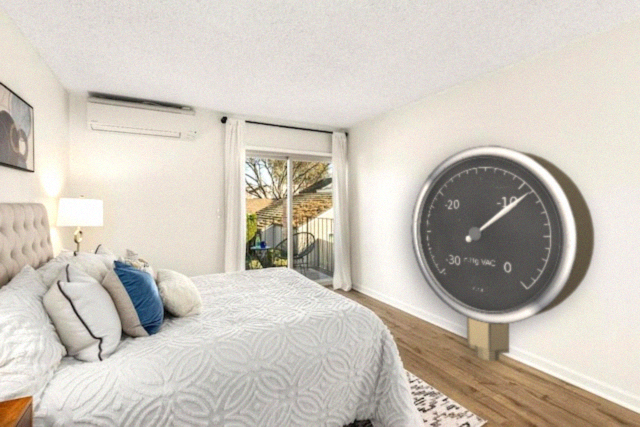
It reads -9,inHg
